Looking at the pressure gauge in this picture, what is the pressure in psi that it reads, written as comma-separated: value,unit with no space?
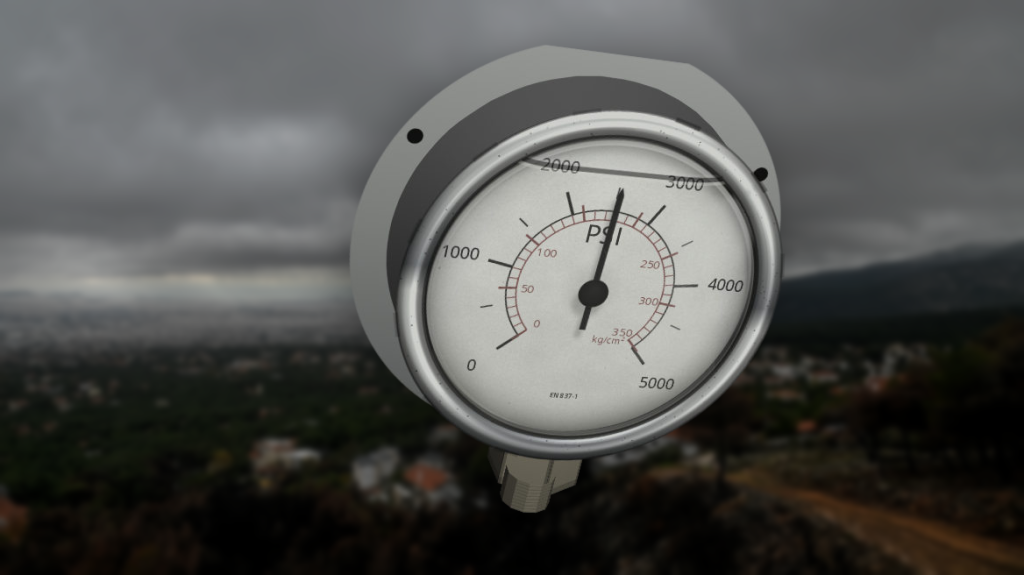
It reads 2500,psi
